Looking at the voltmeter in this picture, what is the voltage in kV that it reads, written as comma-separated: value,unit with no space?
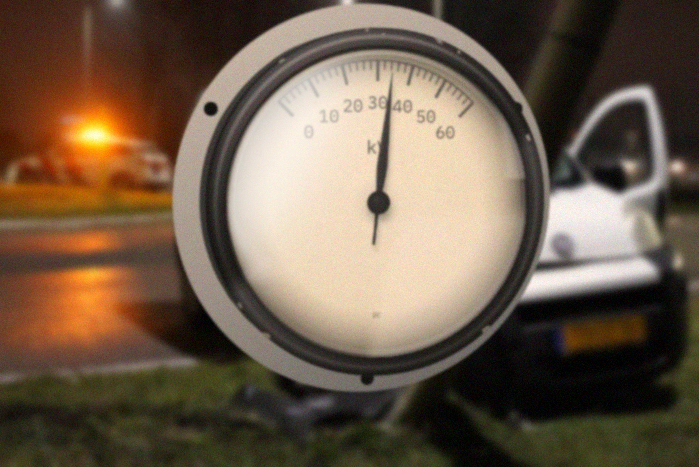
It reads 34,kV
